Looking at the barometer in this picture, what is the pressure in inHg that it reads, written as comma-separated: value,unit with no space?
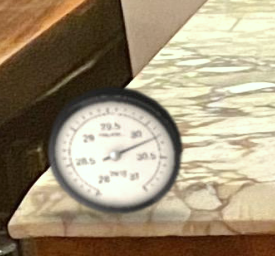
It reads 30.2,inHg
